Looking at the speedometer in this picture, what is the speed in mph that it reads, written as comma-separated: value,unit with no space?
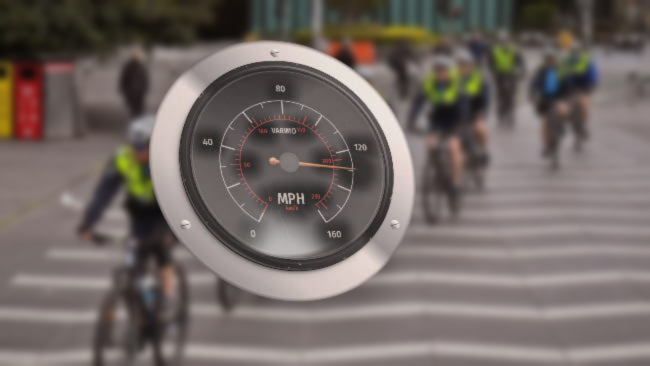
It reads 130,mph
